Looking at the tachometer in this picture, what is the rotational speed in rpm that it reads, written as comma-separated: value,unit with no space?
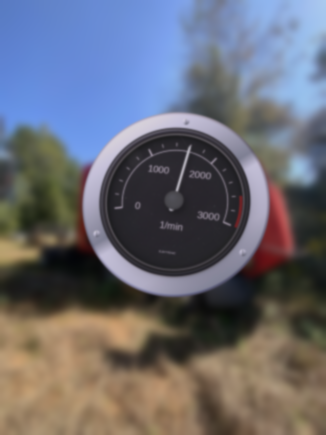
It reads 1600,rpm
